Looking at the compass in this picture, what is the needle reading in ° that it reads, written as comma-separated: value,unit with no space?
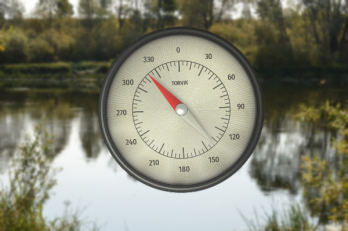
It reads 320,°
